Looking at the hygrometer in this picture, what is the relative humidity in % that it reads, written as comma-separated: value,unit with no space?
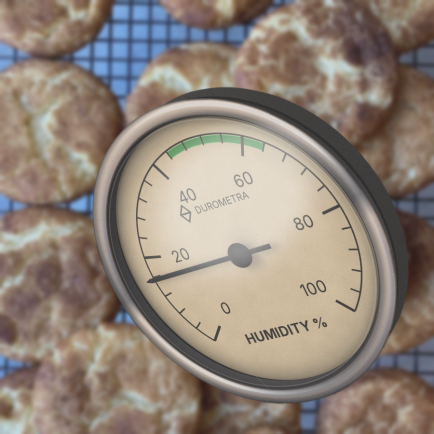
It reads 16,%
